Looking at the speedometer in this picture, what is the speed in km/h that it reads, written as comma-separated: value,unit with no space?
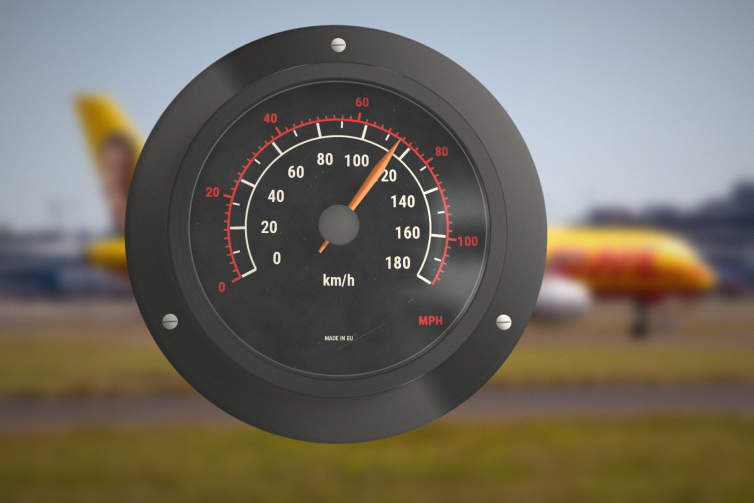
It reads 115,km/h
